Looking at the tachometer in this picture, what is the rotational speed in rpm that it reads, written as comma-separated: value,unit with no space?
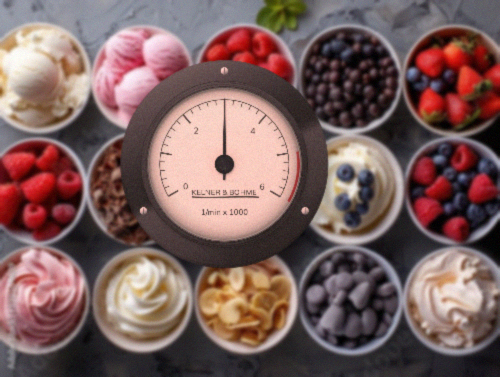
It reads 3000,rpm
